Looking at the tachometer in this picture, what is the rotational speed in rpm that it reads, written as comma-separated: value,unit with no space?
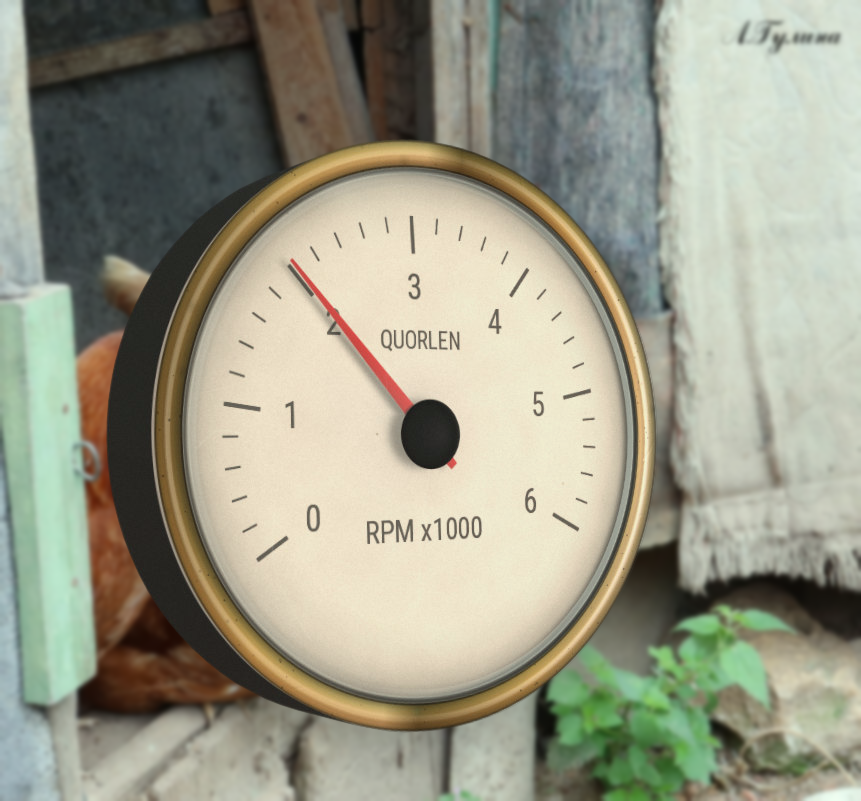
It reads 2000,rpm
